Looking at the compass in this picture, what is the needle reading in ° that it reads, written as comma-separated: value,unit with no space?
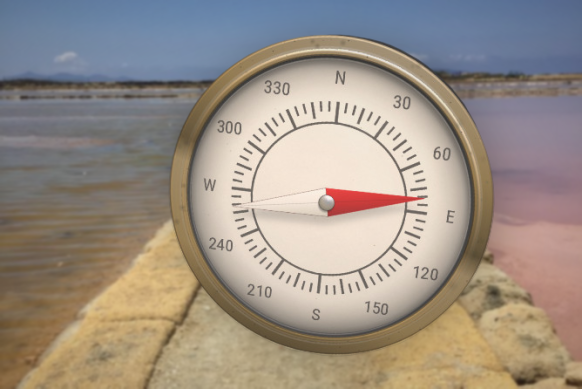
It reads 80,°
